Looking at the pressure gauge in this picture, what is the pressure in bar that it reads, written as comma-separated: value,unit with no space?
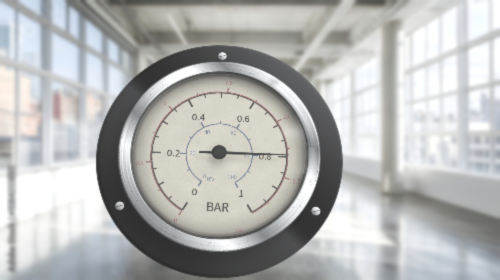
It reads 0.8,bar
